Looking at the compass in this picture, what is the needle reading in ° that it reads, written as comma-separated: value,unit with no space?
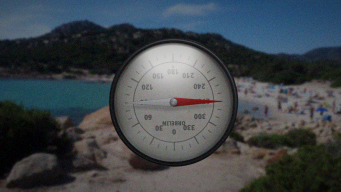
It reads 270,°
